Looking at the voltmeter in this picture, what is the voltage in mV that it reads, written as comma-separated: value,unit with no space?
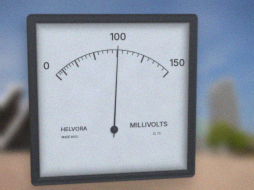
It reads 100,mV
